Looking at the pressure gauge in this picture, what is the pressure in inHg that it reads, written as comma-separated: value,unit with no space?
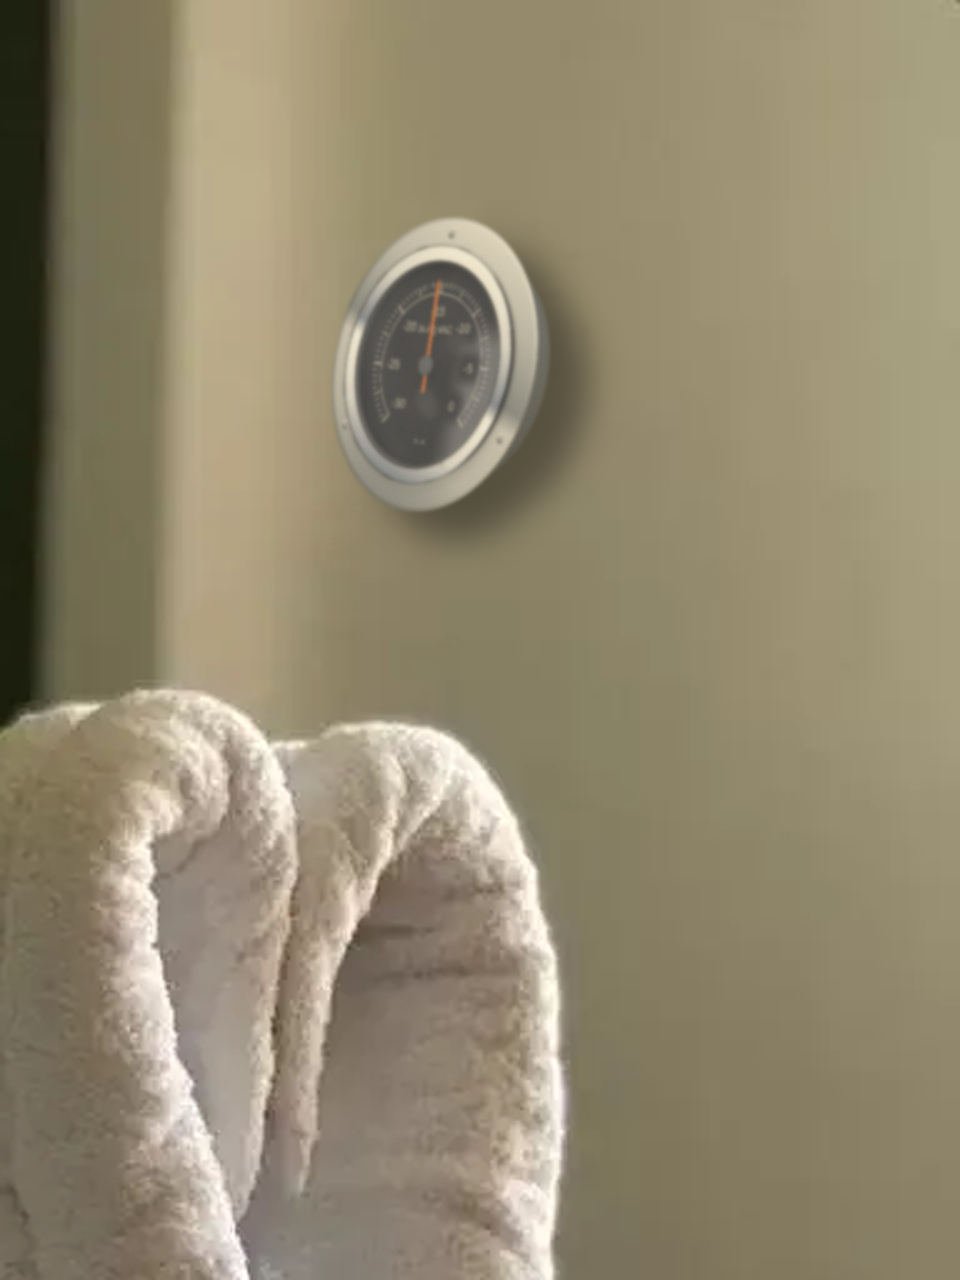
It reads -15,inHg
